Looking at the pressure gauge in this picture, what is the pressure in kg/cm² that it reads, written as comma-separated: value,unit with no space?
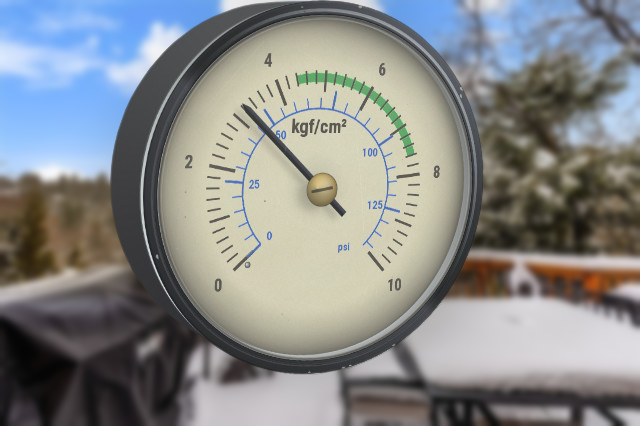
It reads 3.2,kg/cm²
